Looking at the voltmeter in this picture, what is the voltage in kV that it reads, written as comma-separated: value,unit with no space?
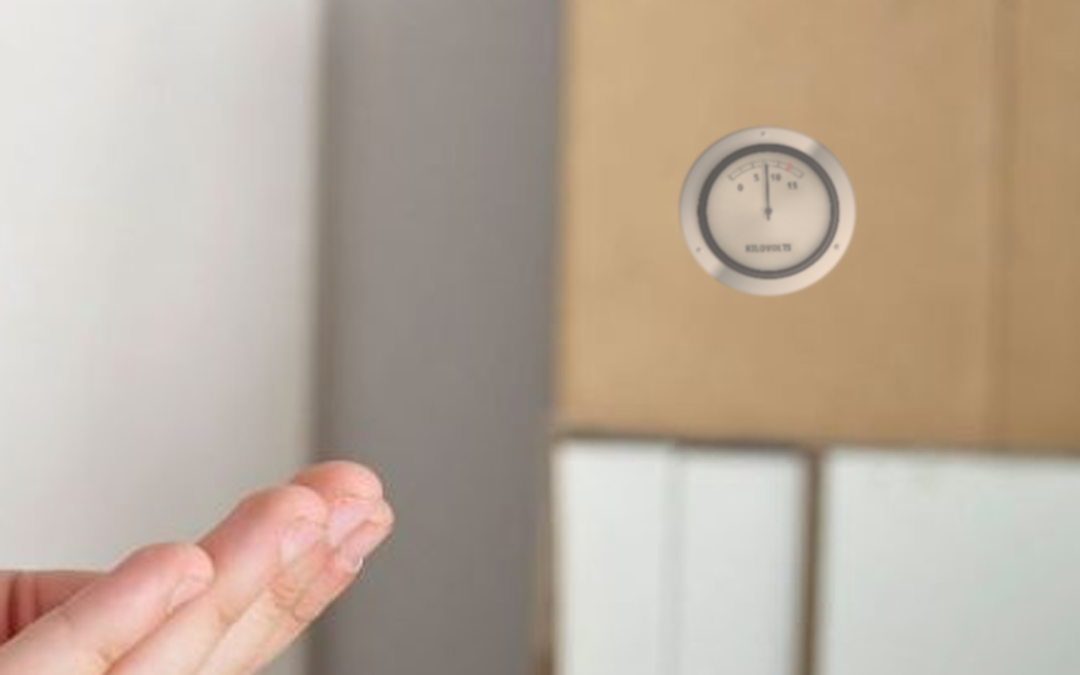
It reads 7.5,kV
